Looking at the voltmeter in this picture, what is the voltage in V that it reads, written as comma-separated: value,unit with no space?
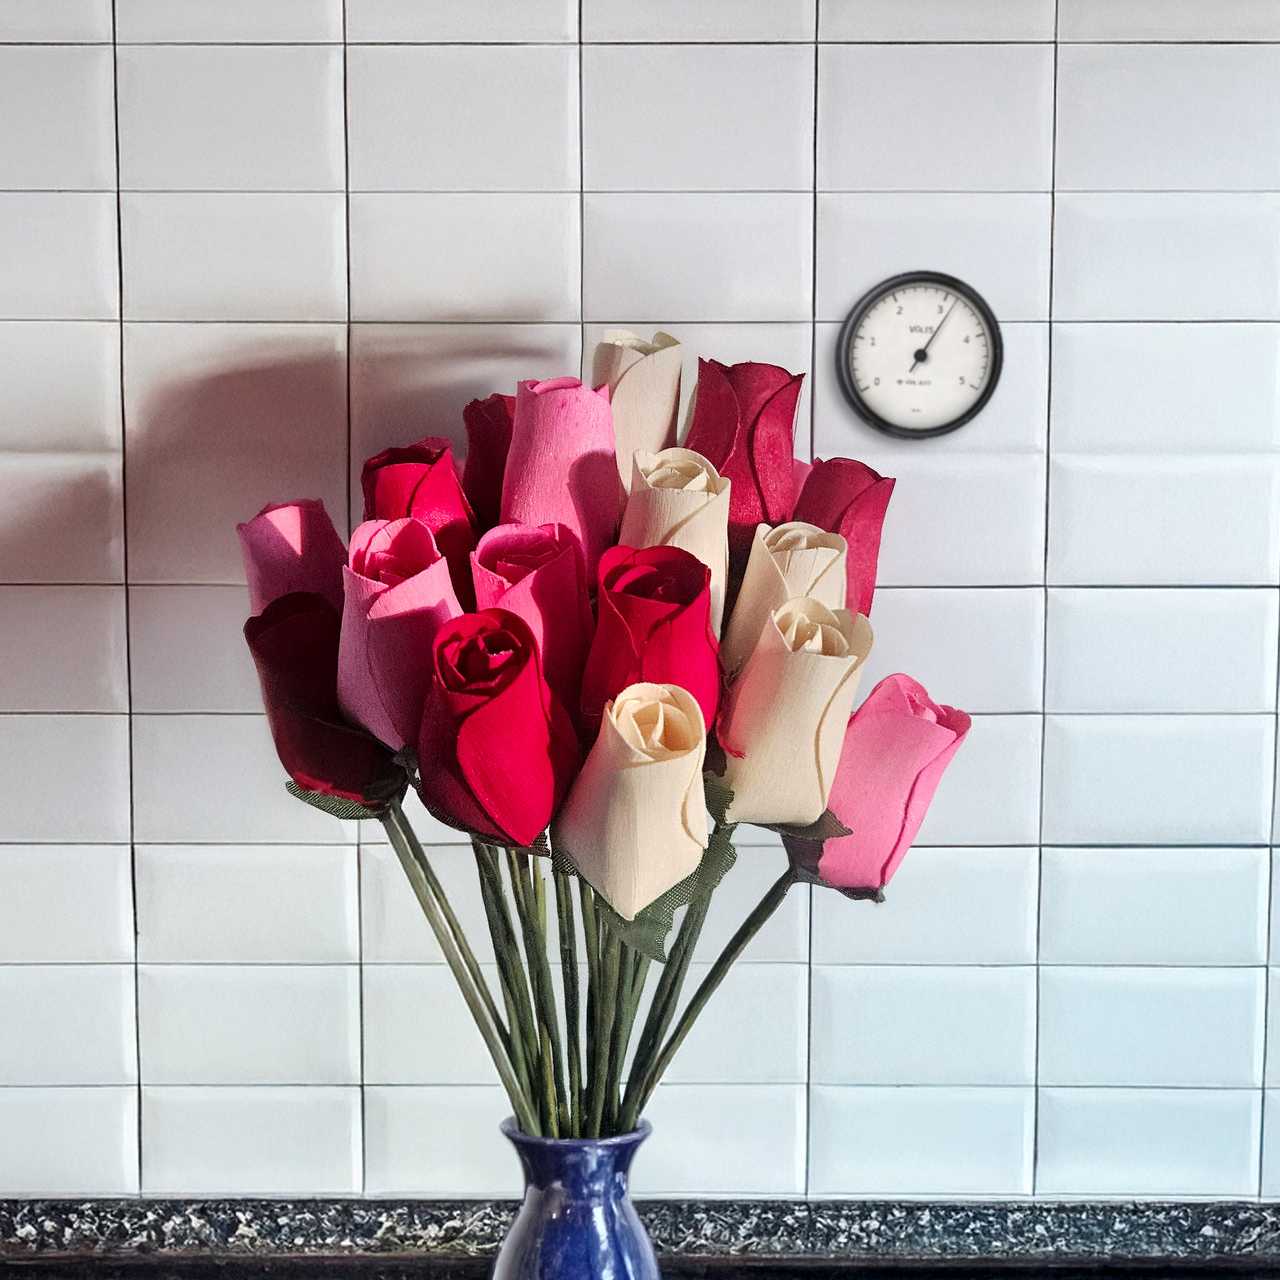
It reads 3.2,V
